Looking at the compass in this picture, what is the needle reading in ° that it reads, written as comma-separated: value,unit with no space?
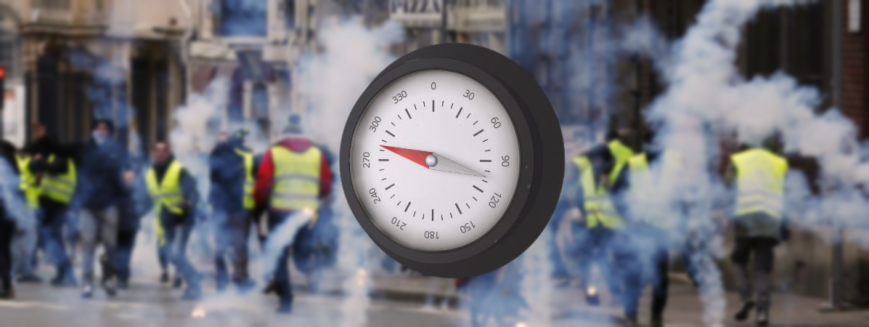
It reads 285,°
